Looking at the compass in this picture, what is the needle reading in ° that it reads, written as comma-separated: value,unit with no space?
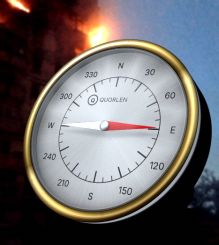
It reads 90,°
